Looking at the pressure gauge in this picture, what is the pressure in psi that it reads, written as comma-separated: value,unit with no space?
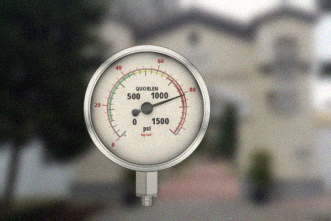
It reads 1150,psi
